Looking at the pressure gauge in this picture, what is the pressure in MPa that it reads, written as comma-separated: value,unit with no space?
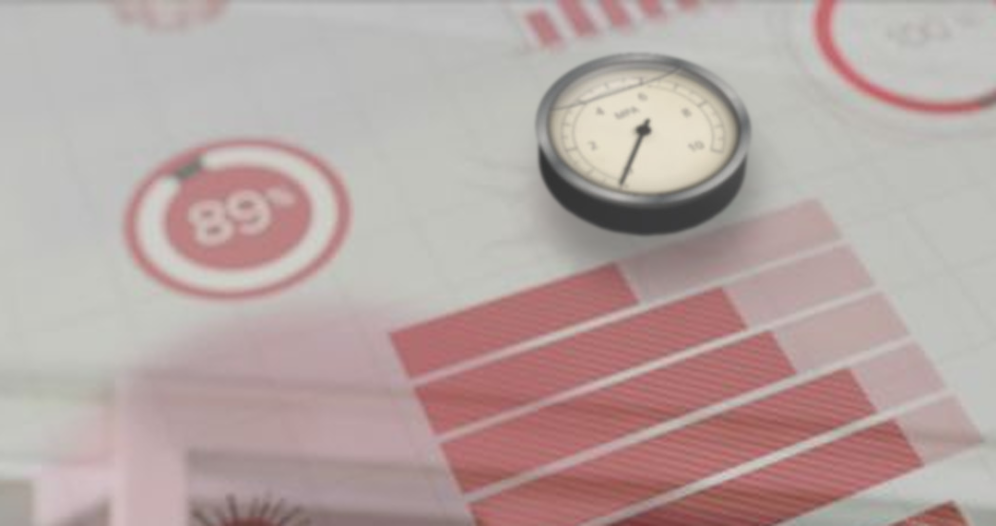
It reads 0,MPa
